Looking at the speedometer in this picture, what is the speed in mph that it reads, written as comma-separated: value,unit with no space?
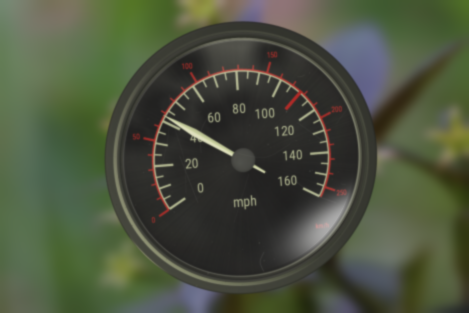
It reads 42.5,mph
